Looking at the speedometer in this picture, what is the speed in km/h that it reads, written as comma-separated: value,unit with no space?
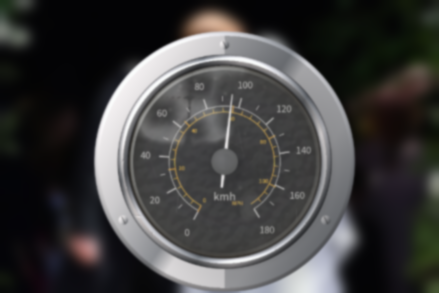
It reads 95,km/h
